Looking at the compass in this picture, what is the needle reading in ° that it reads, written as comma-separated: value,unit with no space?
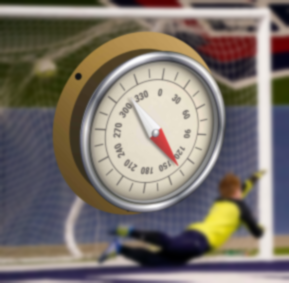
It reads 135,°
